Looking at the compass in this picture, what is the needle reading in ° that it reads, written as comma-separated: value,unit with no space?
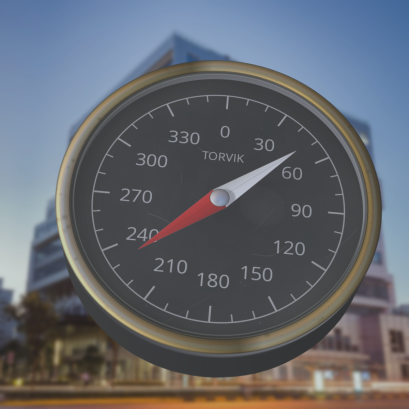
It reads 230,°
